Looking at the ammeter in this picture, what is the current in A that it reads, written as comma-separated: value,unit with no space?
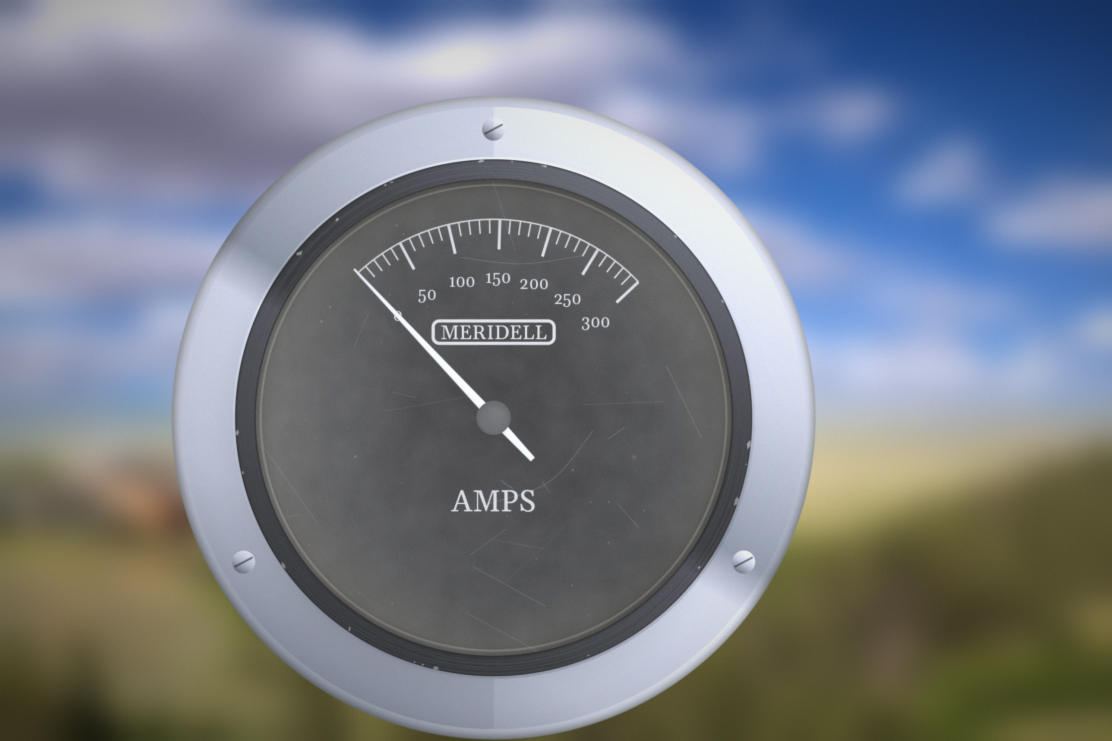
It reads 0,A
